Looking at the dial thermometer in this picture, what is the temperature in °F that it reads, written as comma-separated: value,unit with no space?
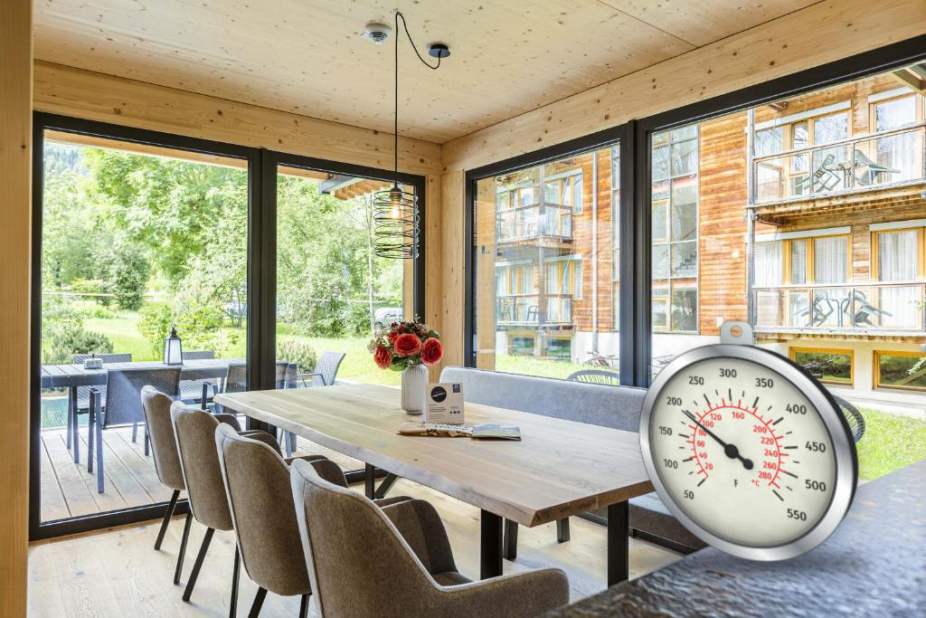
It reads 200,°F
